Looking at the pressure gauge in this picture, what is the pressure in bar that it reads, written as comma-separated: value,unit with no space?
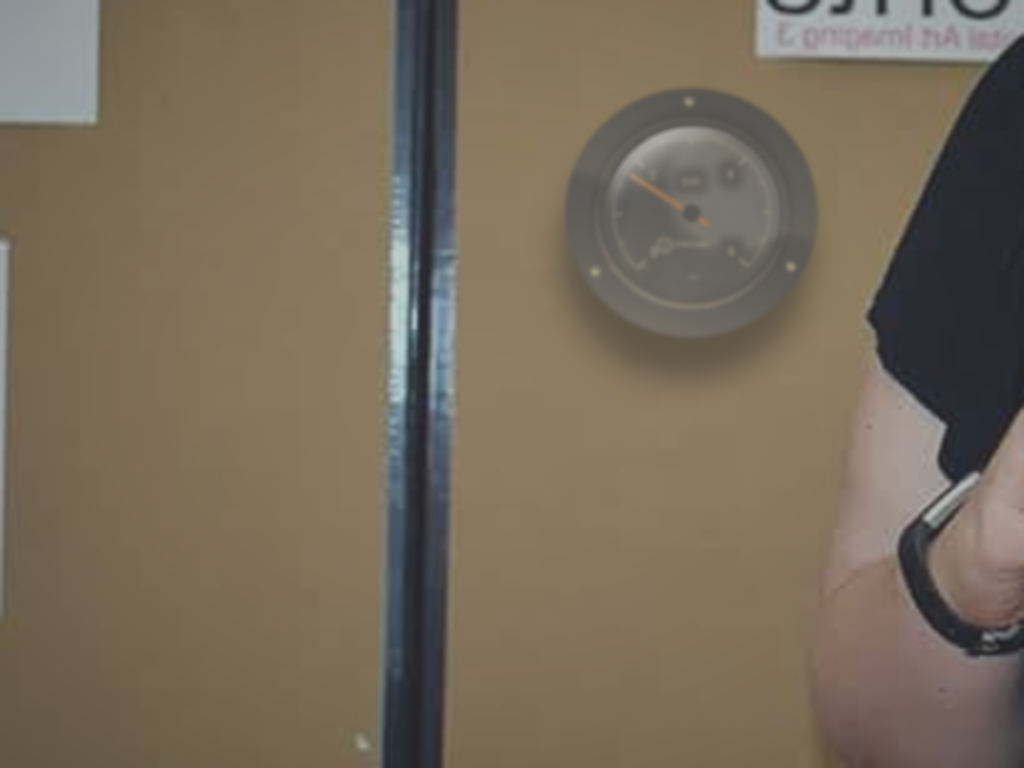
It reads 1.75,bar
